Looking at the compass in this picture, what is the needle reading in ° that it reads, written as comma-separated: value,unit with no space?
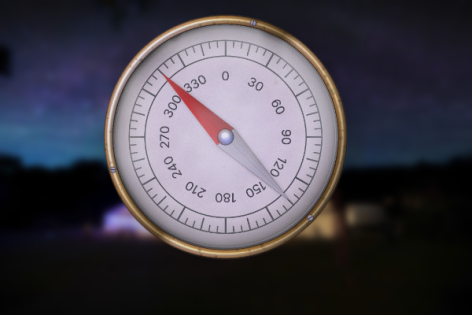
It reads 315,°
